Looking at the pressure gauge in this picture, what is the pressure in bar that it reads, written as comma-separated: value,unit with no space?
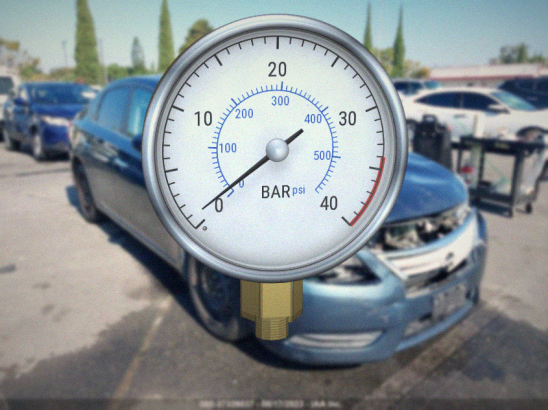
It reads 1,bar
